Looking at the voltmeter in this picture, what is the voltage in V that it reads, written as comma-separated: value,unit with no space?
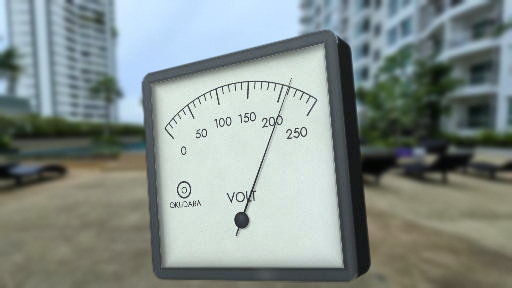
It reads 210,V
